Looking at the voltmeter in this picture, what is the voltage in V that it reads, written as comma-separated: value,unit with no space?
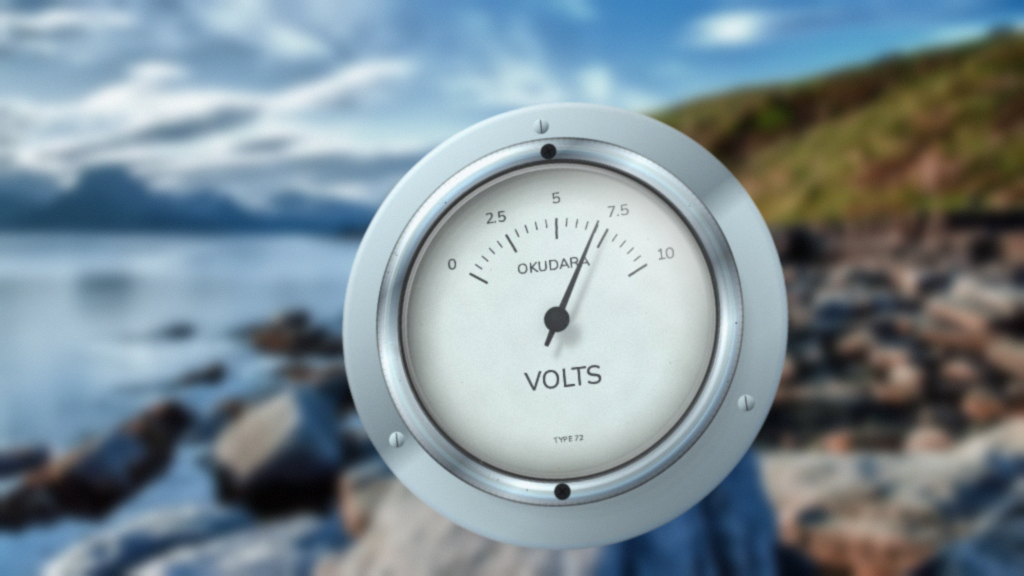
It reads 7,V
